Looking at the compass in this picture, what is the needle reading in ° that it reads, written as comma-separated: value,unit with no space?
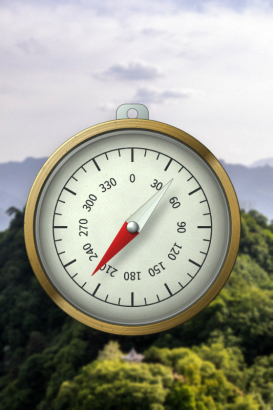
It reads 220,°
